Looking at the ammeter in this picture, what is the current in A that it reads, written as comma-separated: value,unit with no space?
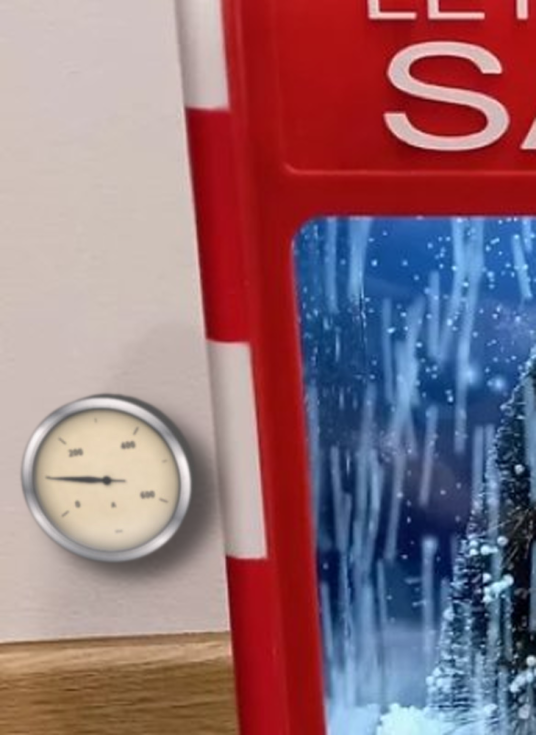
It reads 100,A
